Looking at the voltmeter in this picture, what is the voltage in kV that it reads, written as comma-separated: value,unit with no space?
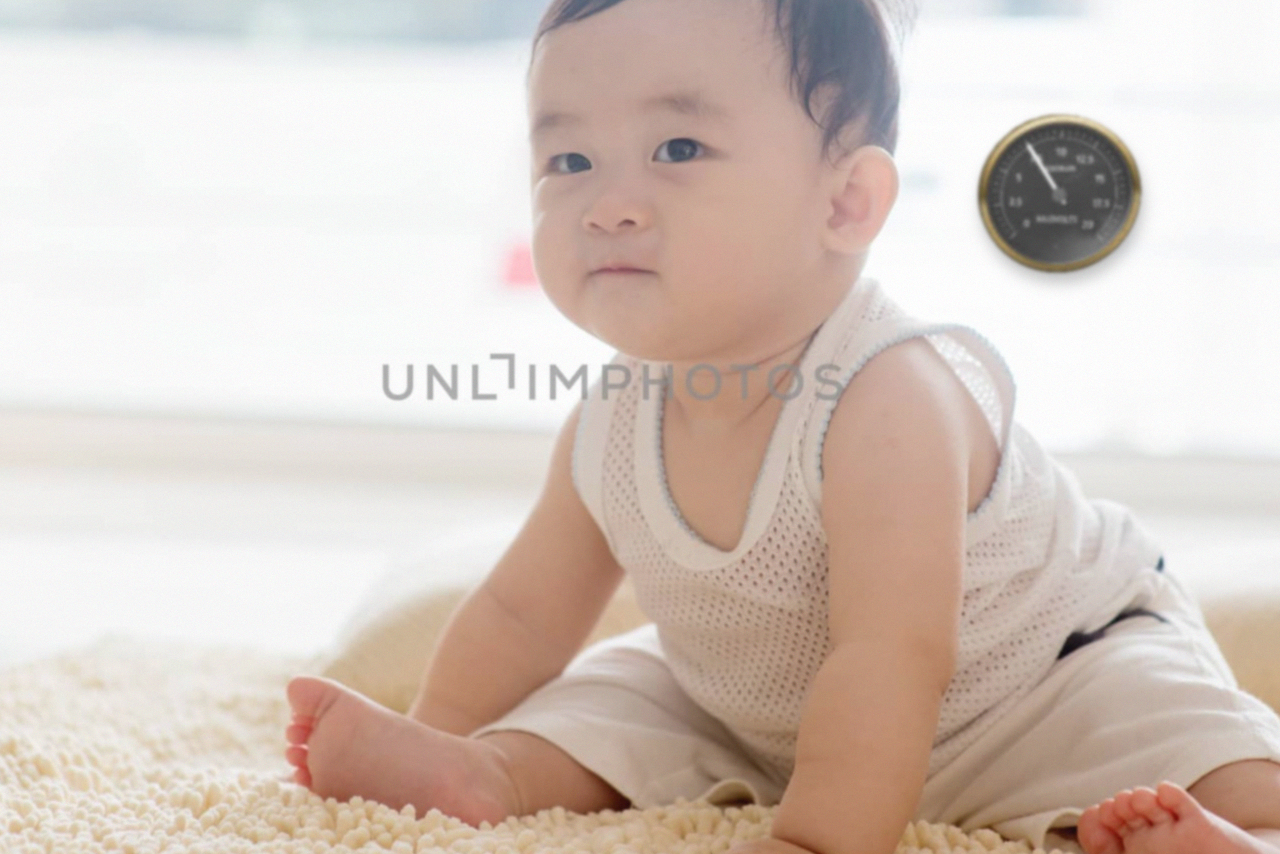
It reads 7.5,kV
